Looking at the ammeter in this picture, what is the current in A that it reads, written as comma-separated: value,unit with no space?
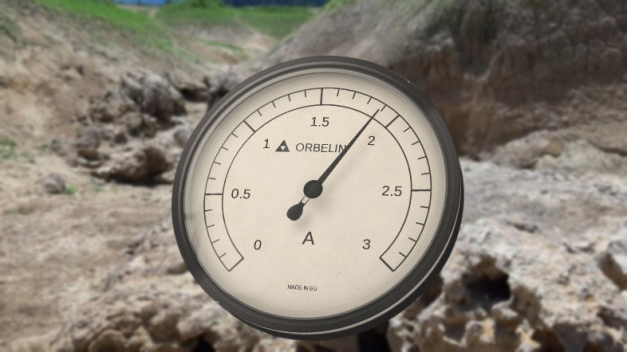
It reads 1.9,A
